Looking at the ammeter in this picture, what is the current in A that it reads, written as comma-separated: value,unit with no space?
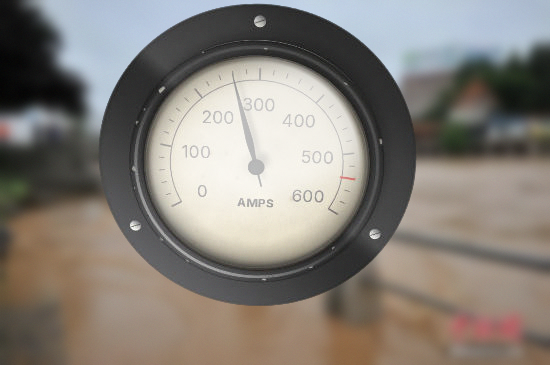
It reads 260,A
